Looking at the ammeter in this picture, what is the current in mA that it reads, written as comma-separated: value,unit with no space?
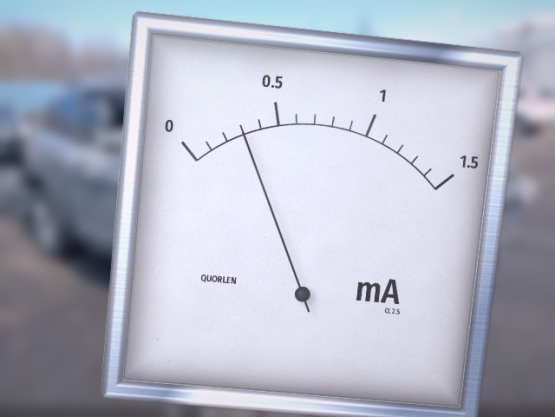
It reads 0.3,mA
